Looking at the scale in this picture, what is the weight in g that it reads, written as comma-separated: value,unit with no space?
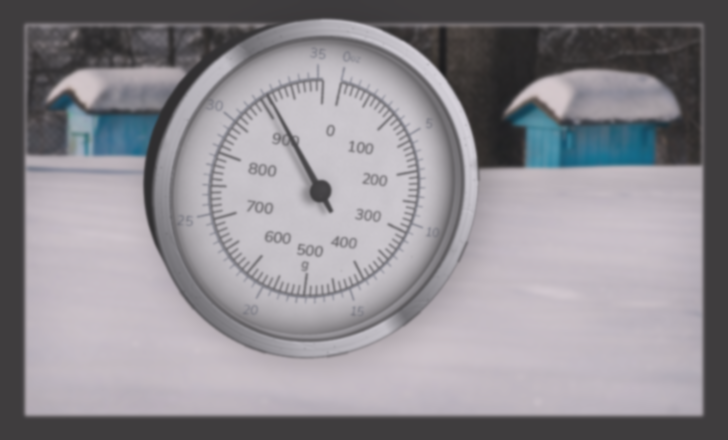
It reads 910,g
